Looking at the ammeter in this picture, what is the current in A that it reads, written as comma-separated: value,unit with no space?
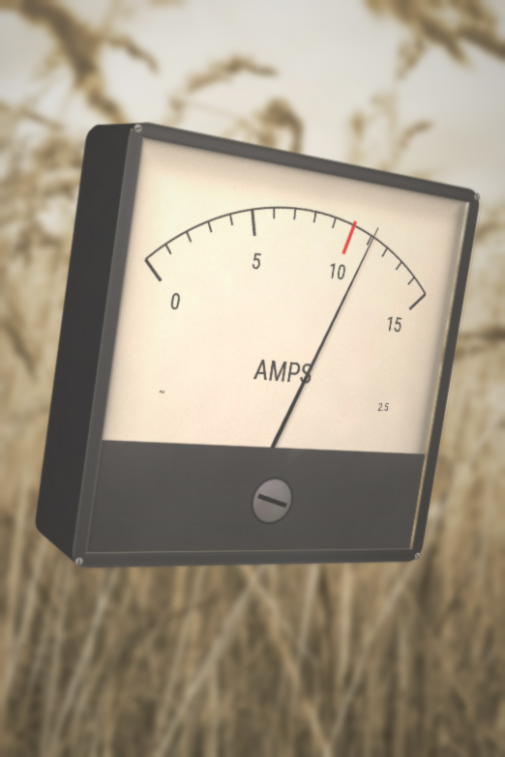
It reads 11,A
